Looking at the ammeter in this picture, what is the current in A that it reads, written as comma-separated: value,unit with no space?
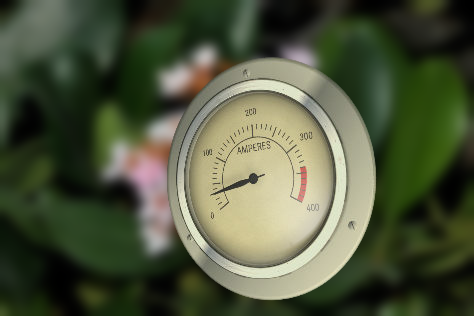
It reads 30,A
